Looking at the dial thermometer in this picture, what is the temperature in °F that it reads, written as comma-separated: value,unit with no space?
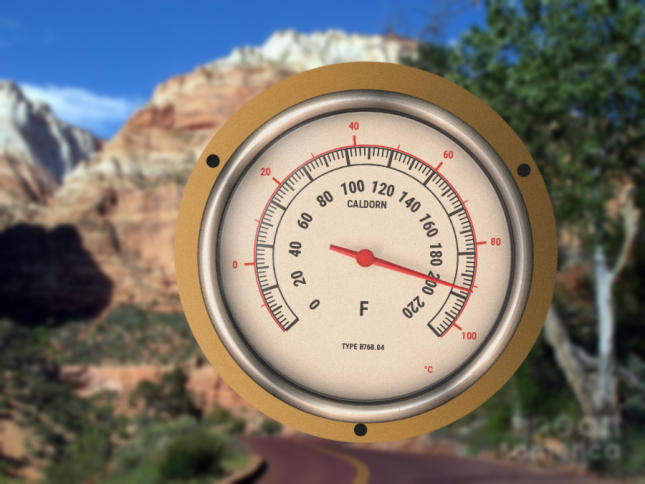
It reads 196,°F
